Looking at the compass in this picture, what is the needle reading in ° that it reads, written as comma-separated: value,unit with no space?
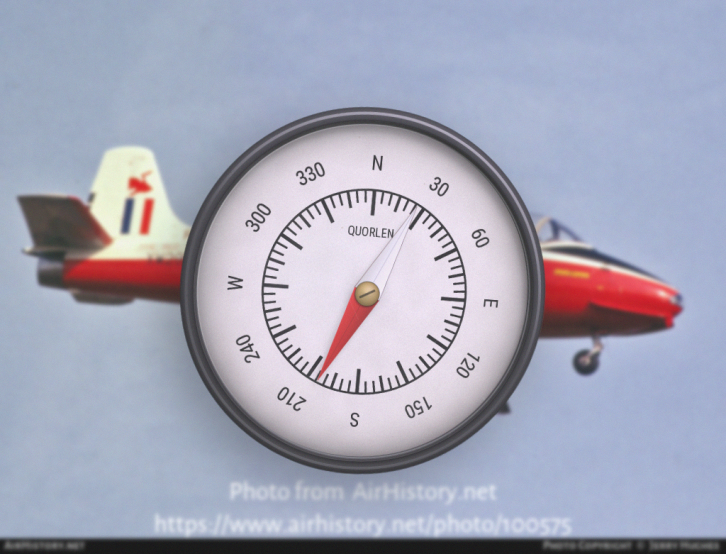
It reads 205,°
